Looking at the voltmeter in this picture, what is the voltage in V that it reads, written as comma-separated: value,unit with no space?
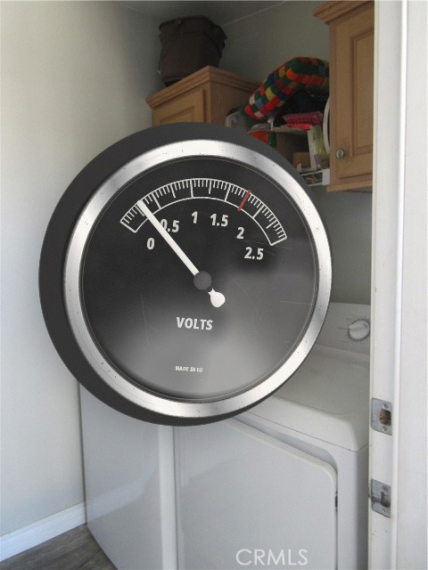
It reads 0.3,V
